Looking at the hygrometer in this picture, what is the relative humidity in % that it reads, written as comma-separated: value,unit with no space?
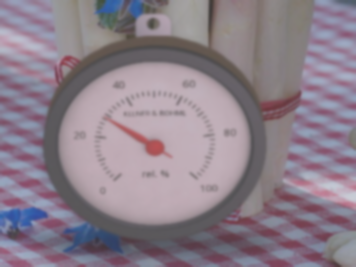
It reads 30,%
